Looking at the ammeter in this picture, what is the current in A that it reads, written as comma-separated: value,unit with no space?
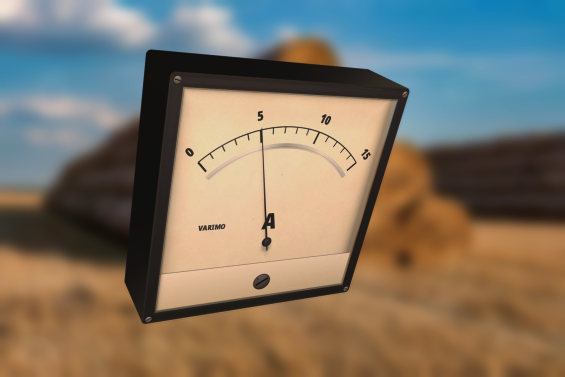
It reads 5,A
